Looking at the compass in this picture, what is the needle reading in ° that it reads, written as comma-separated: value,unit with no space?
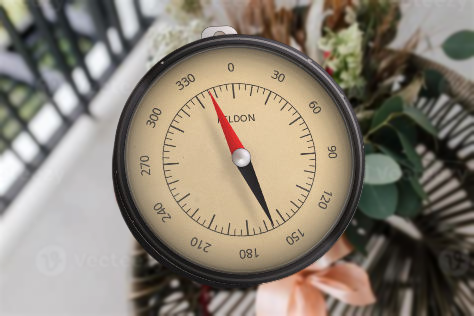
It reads 340,°
